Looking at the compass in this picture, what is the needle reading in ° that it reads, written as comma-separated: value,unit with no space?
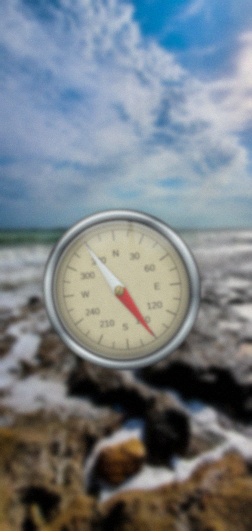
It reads 150,°
